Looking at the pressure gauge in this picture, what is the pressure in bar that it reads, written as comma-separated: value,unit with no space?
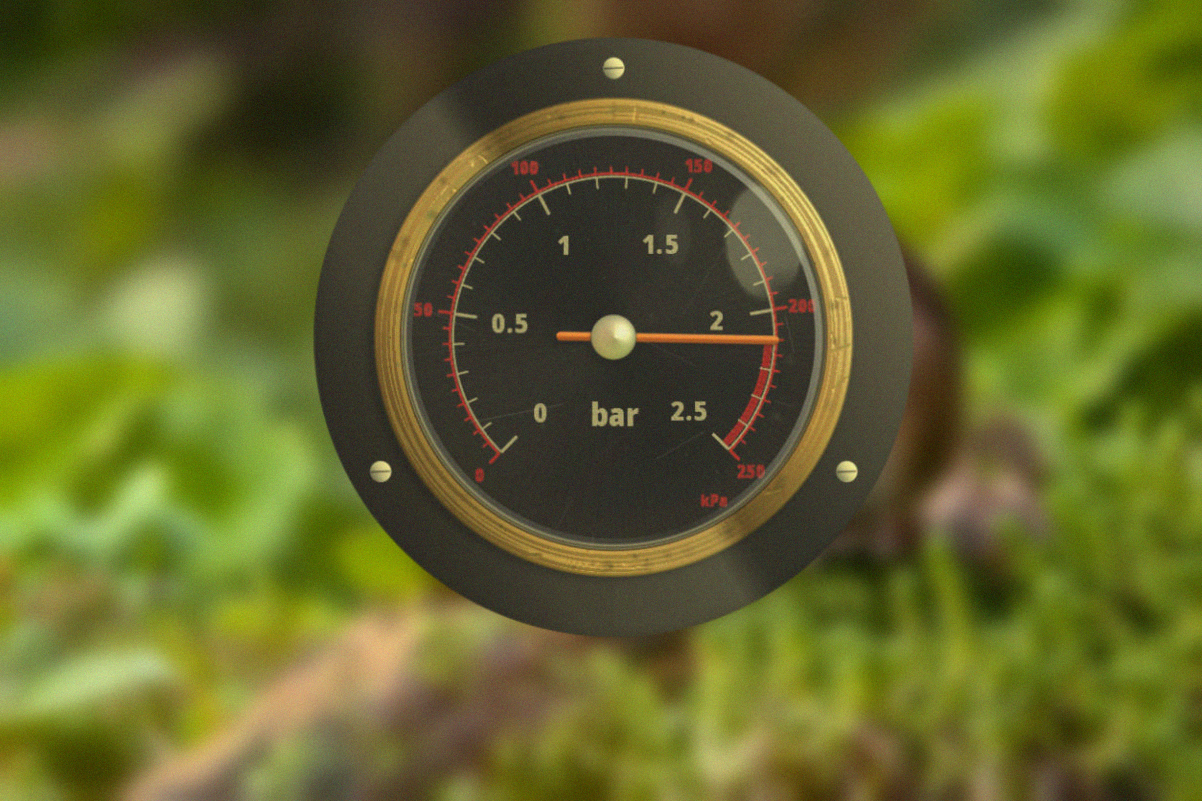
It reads 2.1,bar
